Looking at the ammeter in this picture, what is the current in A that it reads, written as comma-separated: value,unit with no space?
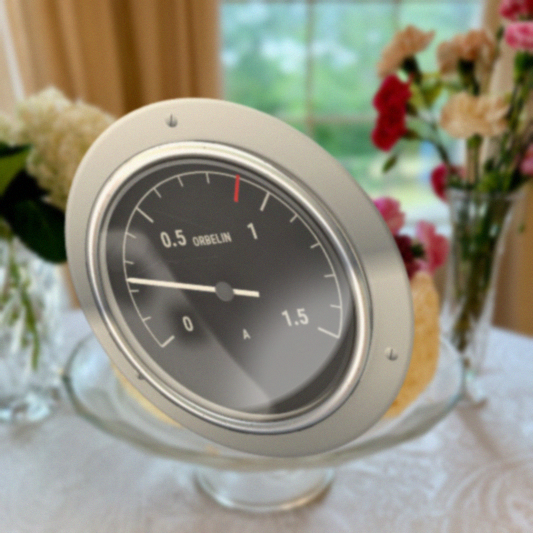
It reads 0.25,A
